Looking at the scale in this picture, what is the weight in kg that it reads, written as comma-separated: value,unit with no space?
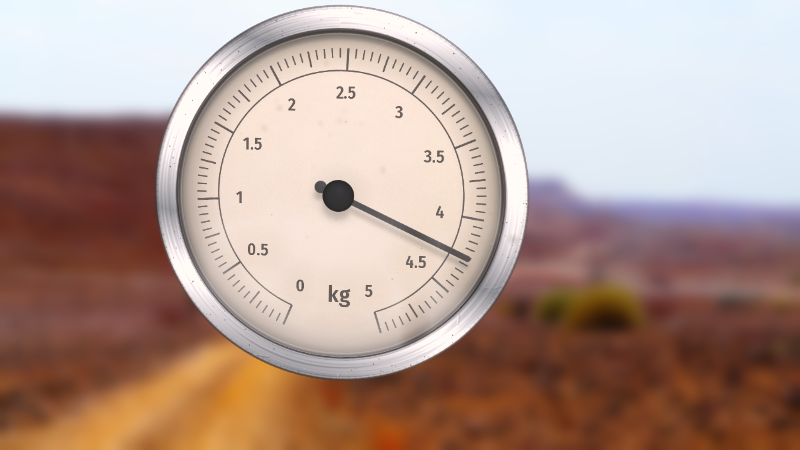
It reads 4.25,kg
